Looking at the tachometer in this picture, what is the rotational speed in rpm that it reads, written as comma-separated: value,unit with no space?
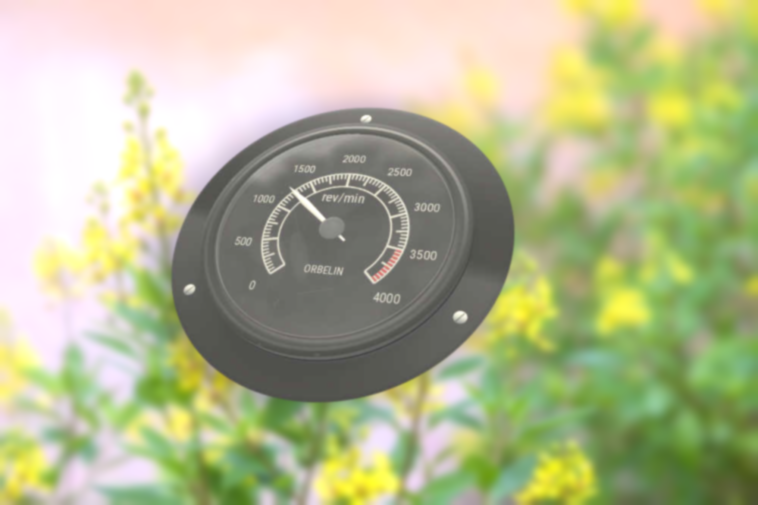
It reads 1250,rpm
